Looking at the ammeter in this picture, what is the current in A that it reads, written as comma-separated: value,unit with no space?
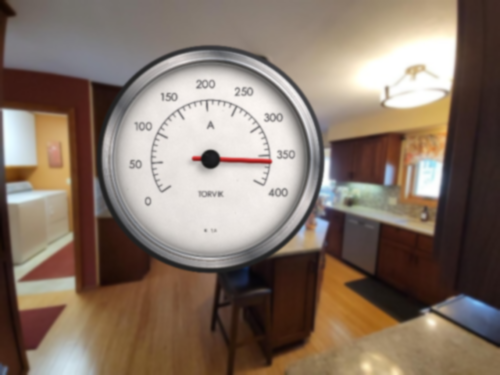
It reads 360,A
